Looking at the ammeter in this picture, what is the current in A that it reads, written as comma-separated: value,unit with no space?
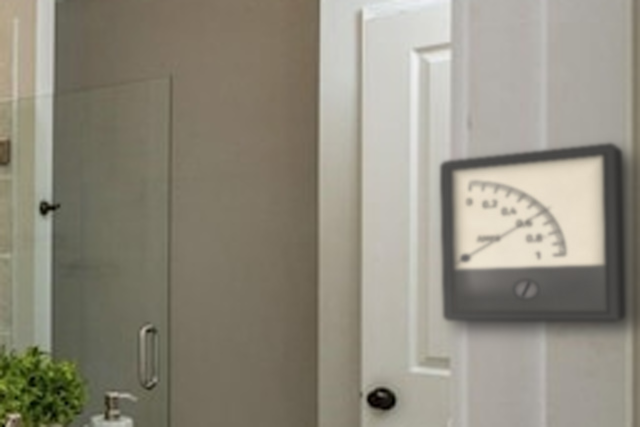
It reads 0.6,A
